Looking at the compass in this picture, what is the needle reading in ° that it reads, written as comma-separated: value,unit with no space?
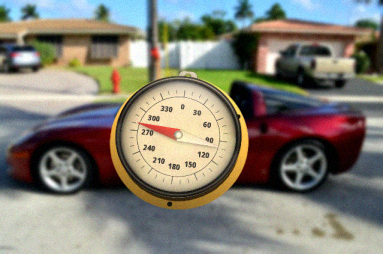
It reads 280,°
